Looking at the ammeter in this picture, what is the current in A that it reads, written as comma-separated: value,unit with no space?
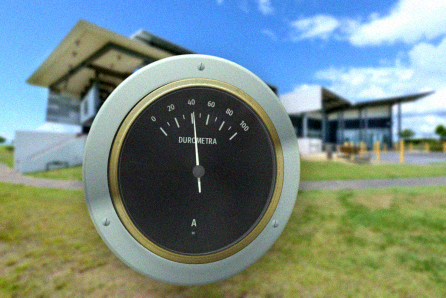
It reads 40,A
